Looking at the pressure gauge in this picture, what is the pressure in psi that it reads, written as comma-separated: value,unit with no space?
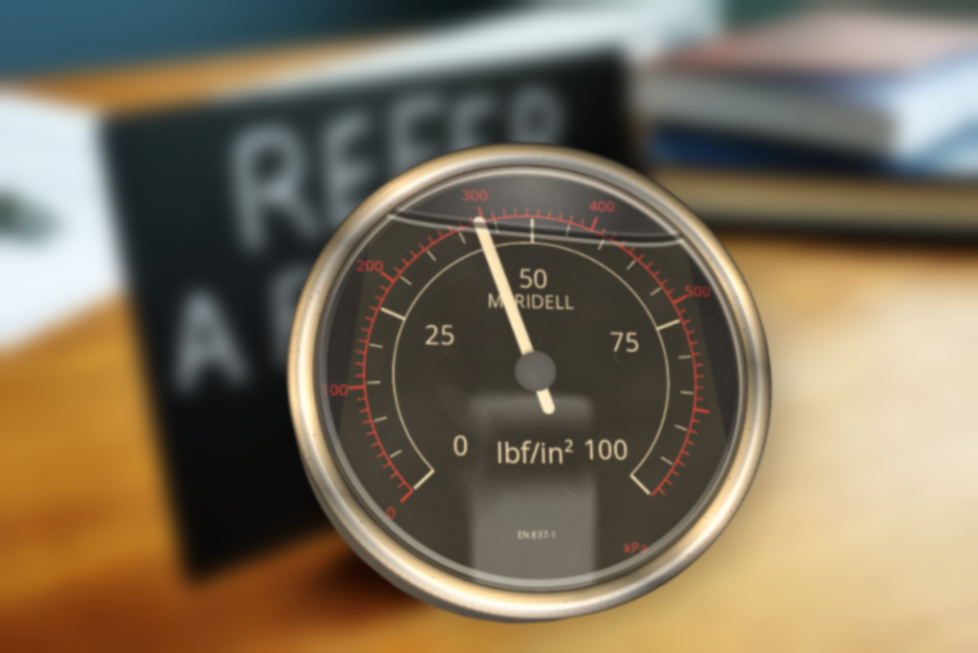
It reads 42.5,psi
